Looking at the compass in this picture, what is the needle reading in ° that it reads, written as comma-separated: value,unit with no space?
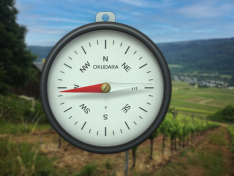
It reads 265,°
